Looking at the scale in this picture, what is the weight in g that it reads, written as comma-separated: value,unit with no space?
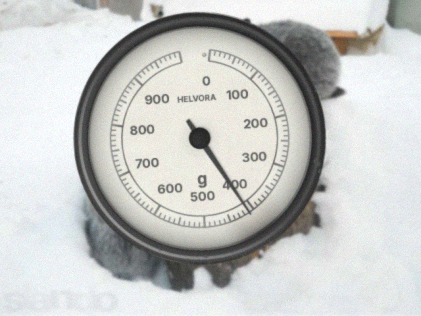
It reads 410,g
